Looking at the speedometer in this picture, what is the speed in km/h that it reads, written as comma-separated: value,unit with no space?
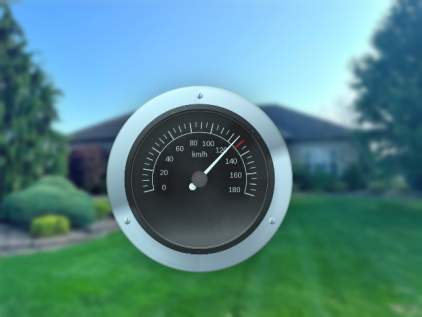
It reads 125,km/h
